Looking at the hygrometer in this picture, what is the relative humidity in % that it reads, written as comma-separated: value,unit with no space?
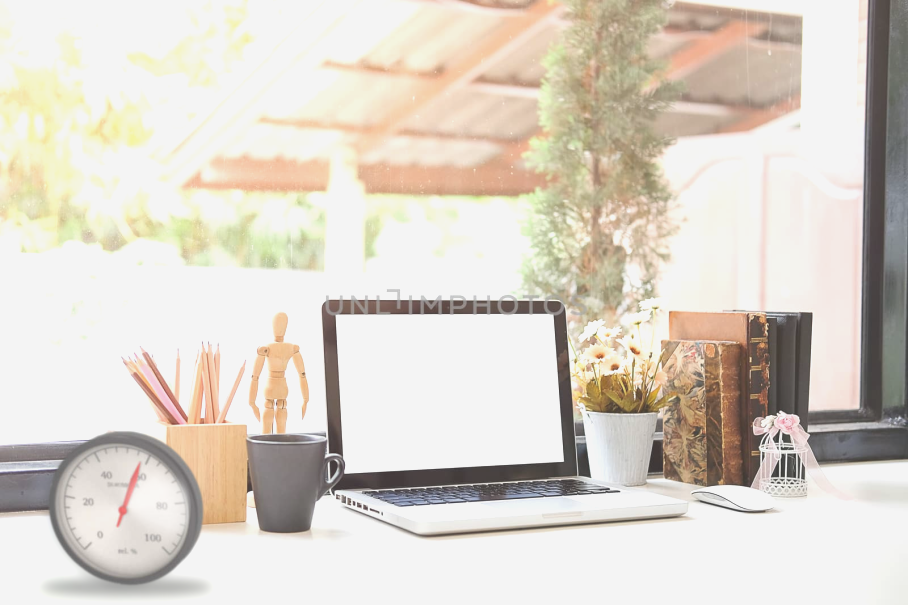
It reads 58,%
